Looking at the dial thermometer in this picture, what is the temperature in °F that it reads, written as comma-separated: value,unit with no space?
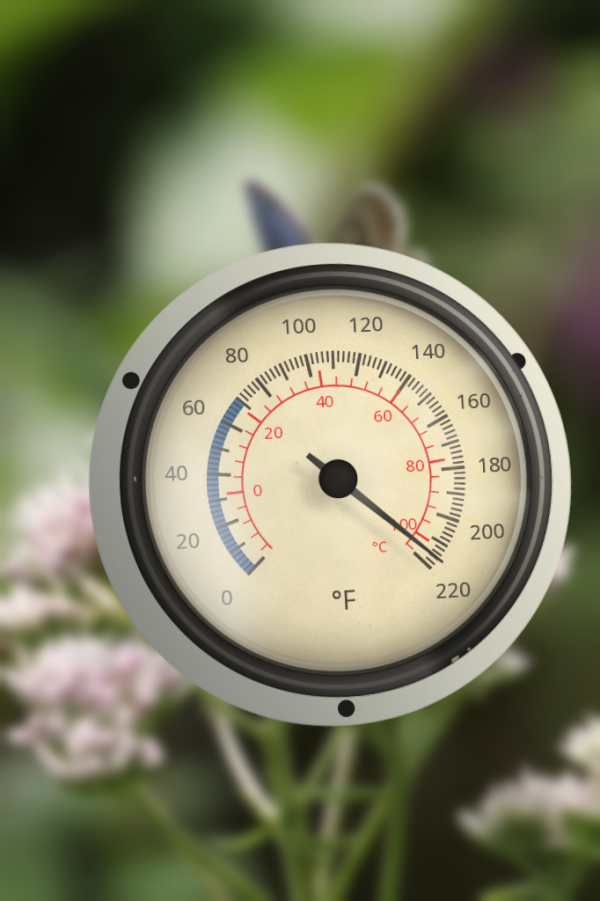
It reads 216,°F
